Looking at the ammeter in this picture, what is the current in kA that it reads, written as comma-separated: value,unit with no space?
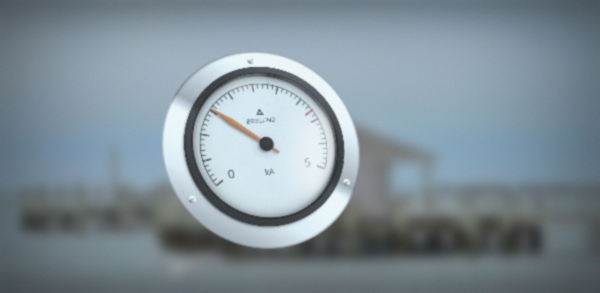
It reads 1.5,kA
